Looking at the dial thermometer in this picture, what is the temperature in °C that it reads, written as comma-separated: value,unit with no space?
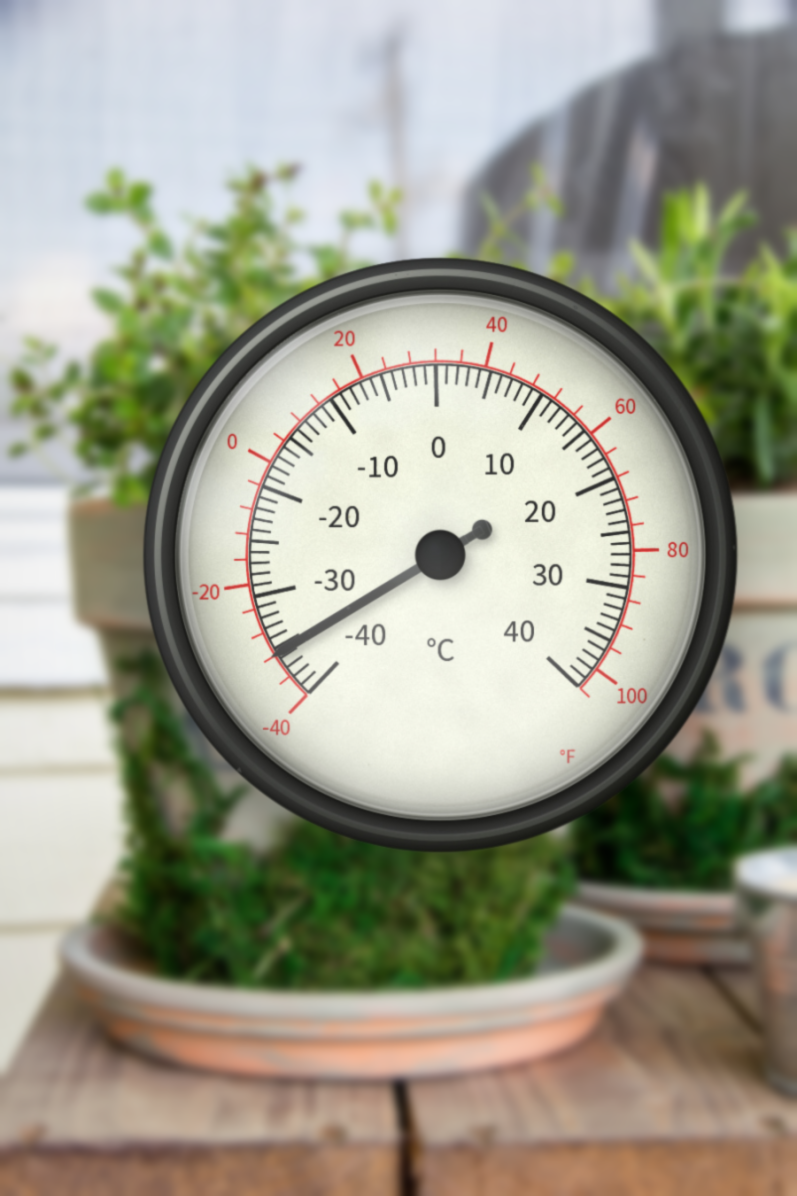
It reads -35.5,°C
